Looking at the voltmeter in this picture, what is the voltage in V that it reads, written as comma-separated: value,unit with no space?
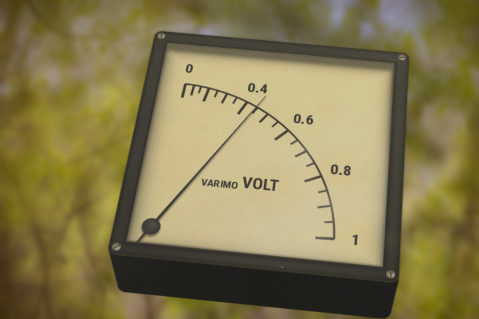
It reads 0.45,V
